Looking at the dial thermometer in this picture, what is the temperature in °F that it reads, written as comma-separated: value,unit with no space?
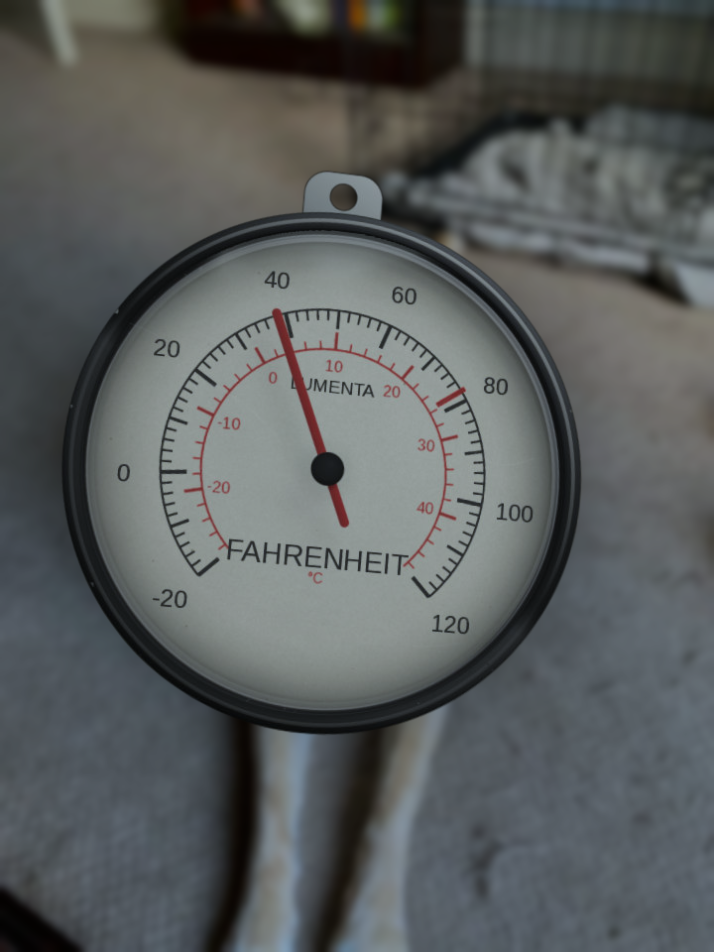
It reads 38,°F
